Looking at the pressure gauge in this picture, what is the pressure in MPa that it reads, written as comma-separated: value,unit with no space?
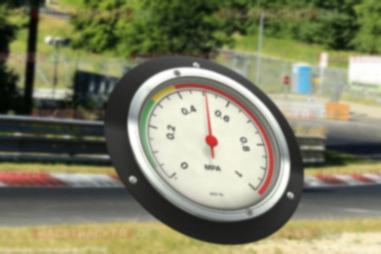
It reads 0.5,MPa
